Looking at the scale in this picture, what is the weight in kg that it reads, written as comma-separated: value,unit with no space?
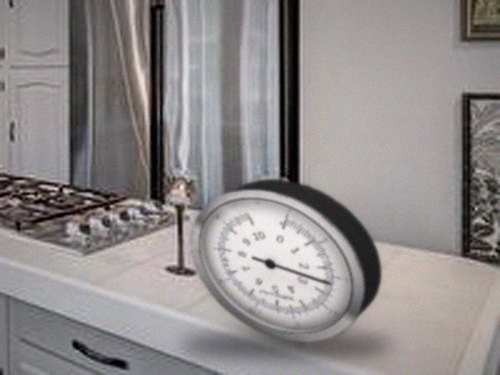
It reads 2.5,kg
